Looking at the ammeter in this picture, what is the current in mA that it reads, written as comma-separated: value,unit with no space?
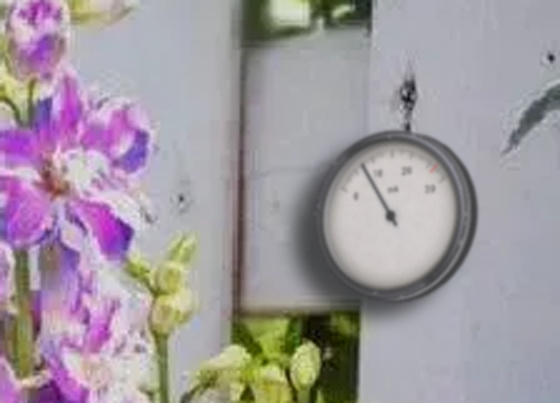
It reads 7.5,mA
